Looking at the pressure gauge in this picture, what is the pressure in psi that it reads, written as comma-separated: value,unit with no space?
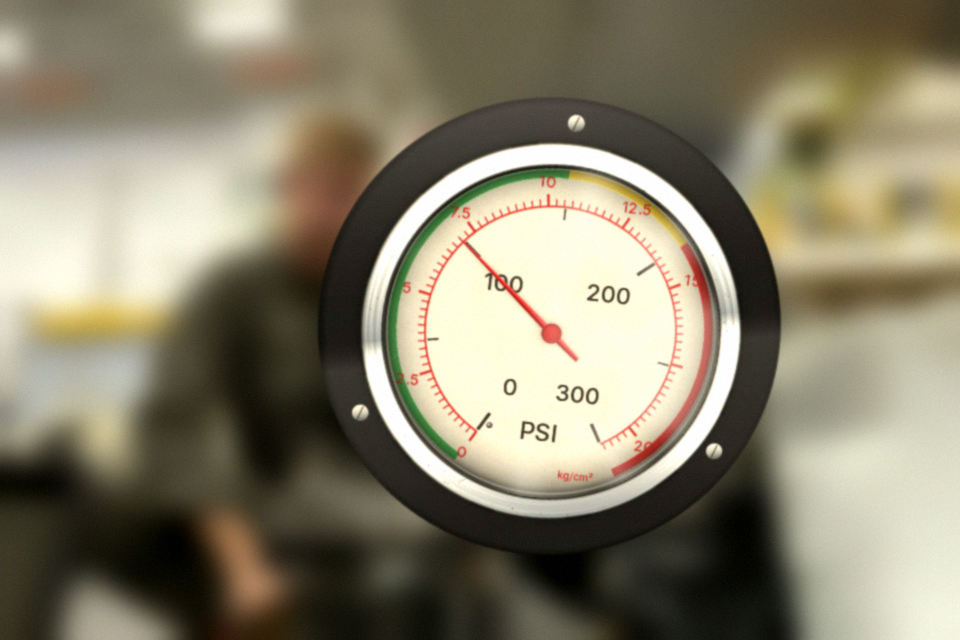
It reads 100,psi
